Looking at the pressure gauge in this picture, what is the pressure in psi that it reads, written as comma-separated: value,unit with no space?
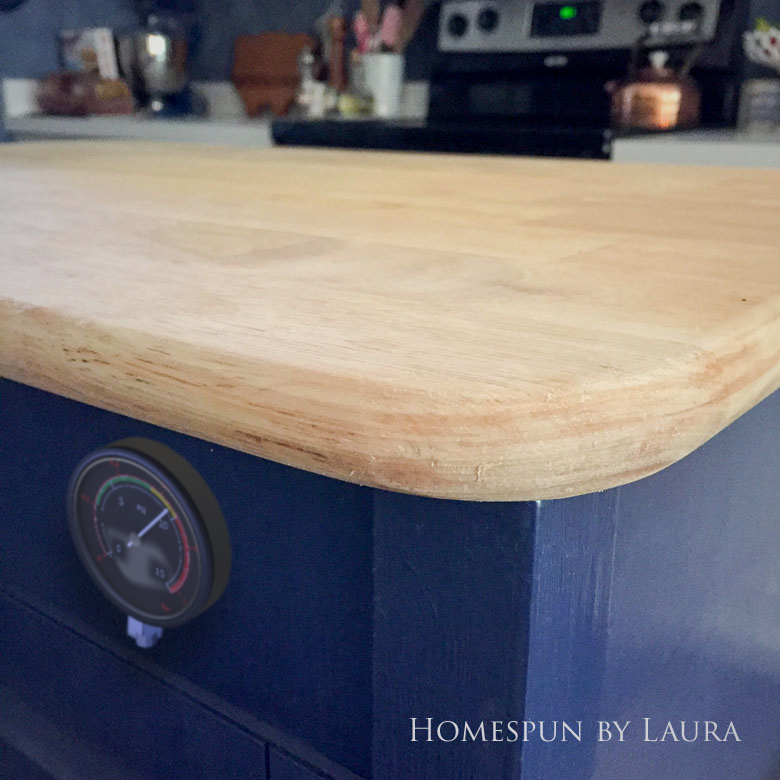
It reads 9.5,psi
